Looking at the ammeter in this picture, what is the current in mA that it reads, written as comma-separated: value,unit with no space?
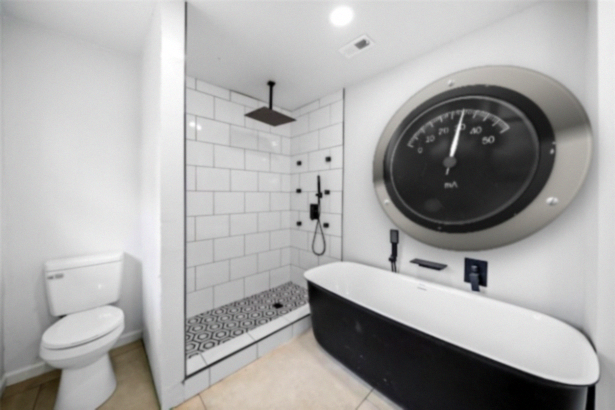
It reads 30,mA
